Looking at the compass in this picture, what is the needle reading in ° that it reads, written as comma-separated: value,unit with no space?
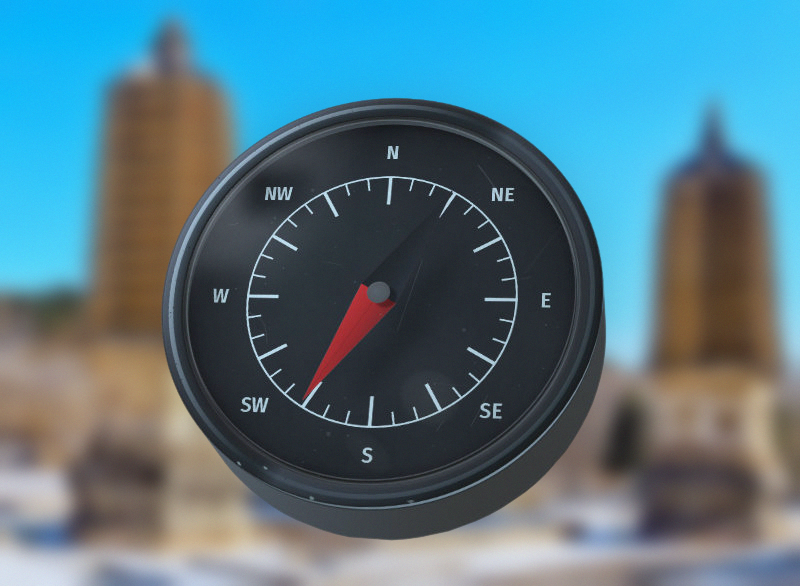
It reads 210,°
